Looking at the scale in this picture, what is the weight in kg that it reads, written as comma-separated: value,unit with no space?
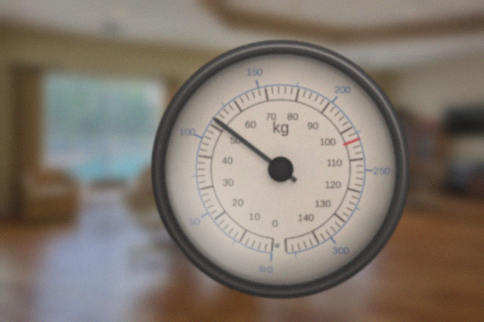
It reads 52,kg
